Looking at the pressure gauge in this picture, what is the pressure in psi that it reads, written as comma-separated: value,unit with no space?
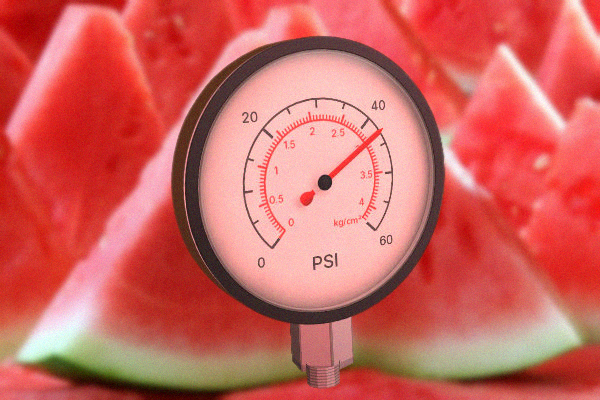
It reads 42.5,psi
